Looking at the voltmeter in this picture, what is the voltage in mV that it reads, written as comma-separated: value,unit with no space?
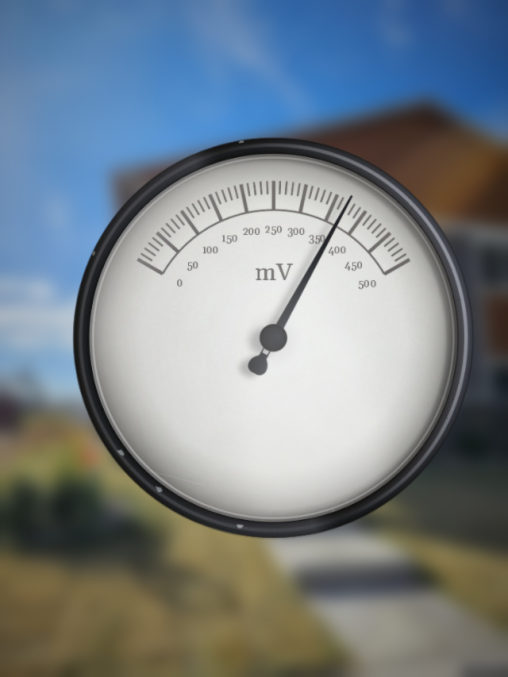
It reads 370,mV
